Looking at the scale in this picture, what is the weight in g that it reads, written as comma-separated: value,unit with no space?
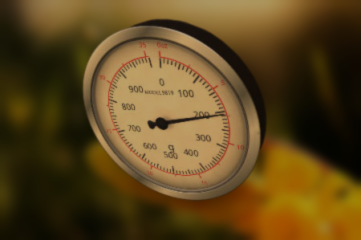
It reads 200,g
